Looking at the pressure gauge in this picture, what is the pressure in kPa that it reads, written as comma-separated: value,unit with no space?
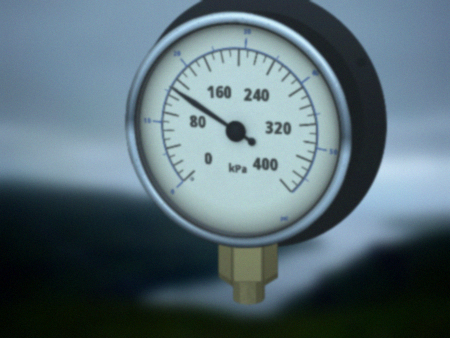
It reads 110,kPa
